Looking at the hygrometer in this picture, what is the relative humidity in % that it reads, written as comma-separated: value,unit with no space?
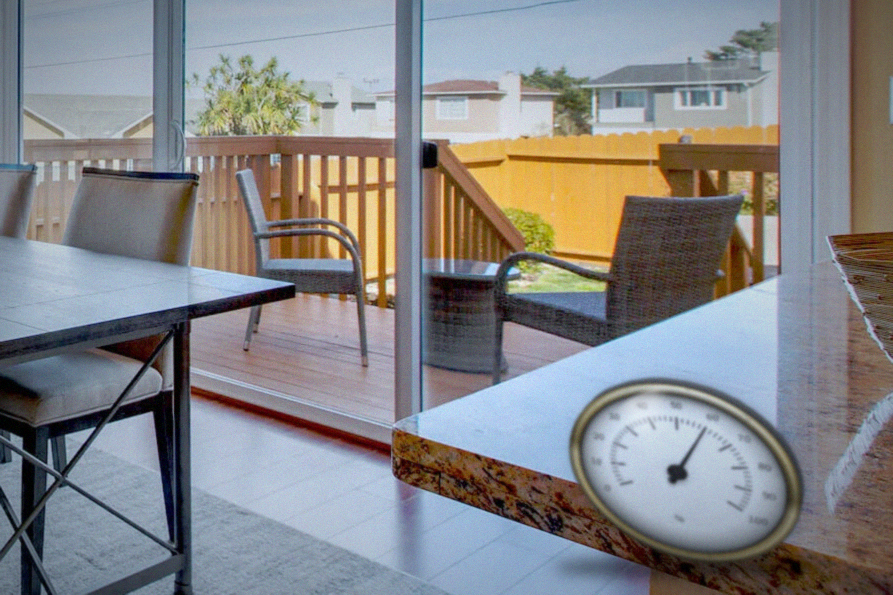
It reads 60,%
